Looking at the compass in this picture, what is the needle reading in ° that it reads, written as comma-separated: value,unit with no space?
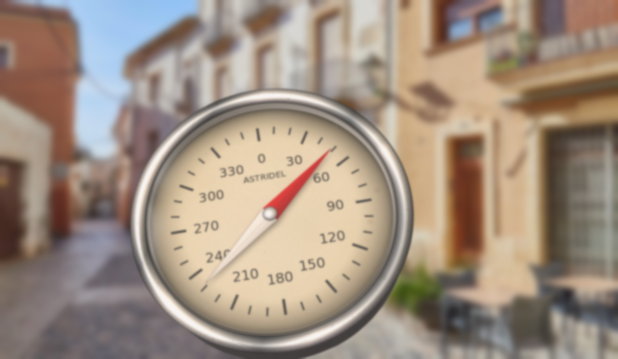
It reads 50,°
